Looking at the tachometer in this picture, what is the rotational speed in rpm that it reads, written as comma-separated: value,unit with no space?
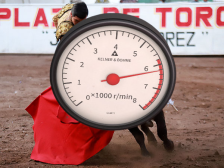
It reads 6200,rpm
